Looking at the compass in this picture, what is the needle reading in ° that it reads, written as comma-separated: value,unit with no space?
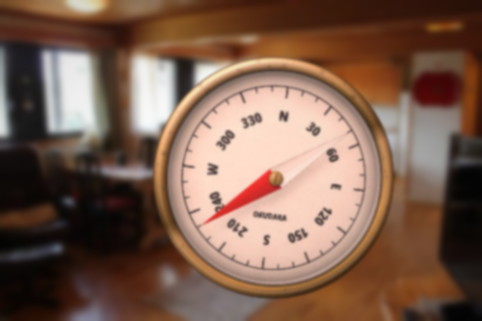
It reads 230,°
